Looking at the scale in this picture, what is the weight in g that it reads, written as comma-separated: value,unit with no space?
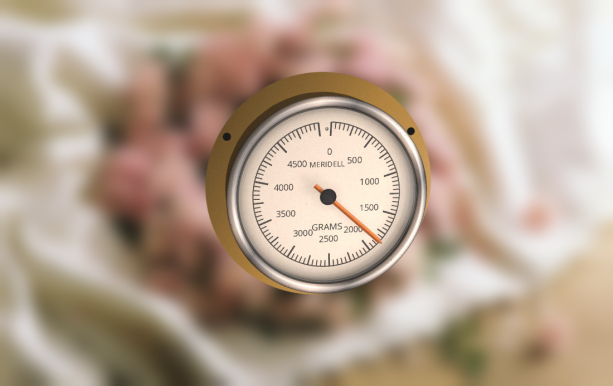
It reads 1850,g
